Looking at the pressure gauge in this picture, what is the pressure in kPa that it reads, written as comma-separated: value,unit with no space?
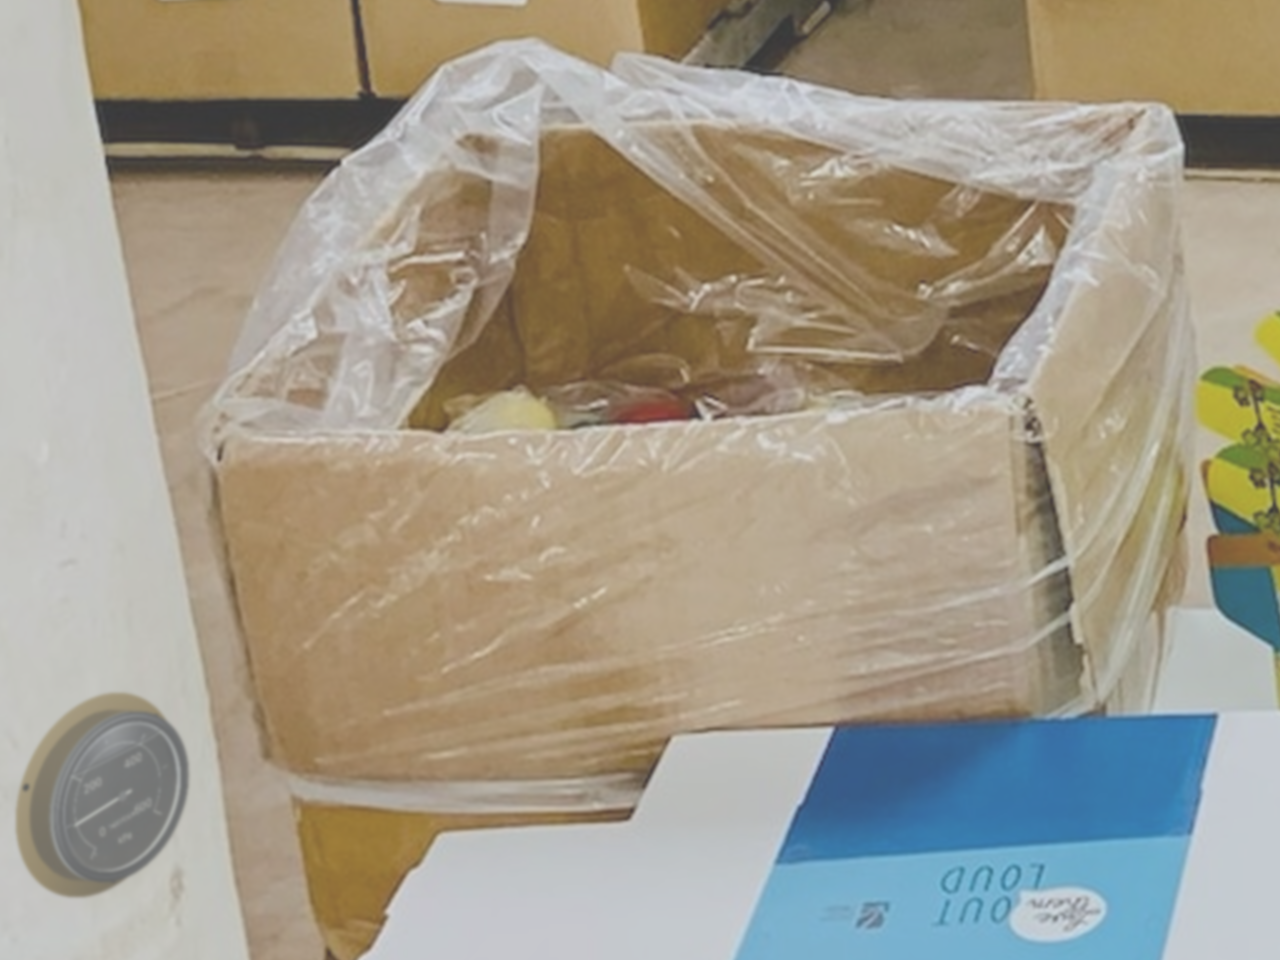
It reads 100,kPa
